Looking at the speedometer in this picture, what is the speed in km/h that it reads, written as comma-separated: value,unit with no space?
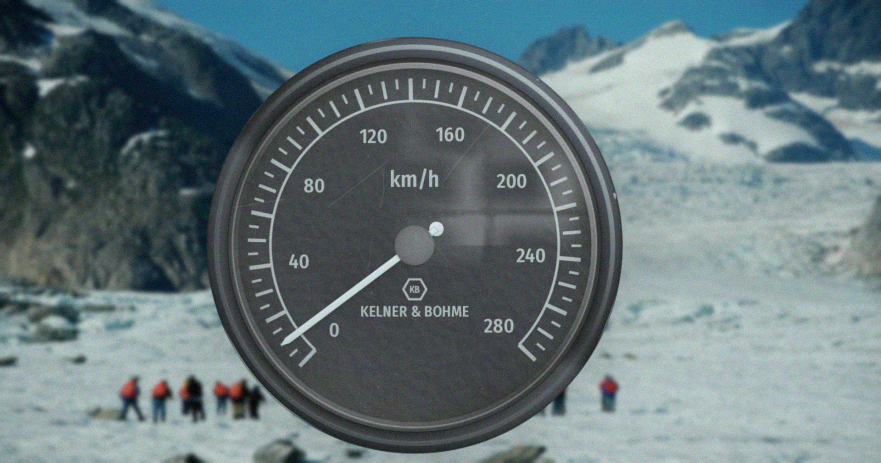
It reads 10,km/h
